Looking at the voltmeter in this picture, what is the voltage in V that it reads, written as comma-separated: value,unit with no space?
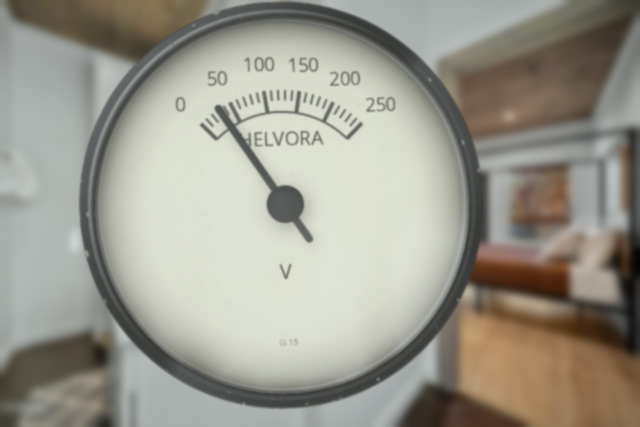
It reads 30,V
